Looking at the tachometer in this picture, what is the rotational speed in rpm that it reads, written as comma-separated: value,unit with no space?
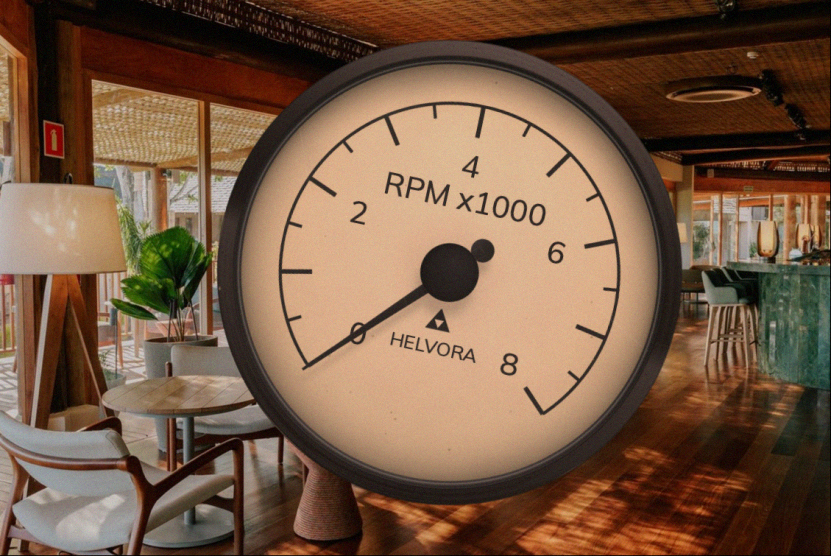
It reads 0,rpm
